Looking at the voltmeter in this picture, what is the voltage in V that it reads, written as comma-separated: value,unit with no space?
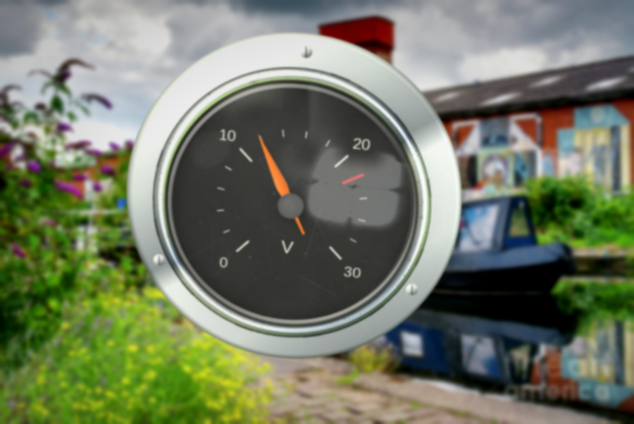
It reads 12,V
